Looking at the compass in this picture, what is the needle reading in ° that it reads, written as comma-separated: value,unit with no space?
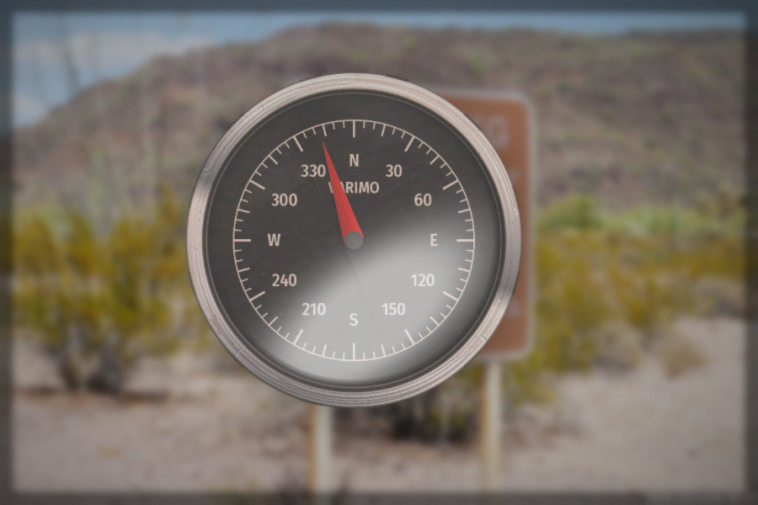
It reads 342.5,°
